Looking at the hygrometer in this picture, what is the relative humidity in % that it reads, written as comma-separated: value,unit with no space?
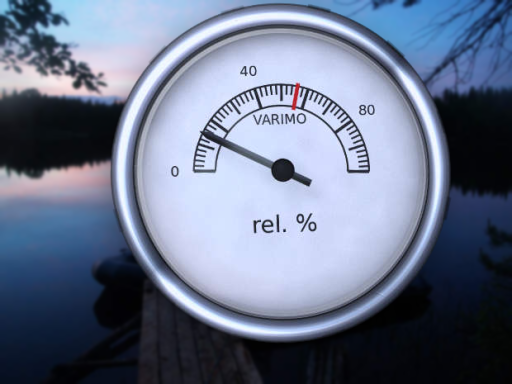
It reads 14,%
